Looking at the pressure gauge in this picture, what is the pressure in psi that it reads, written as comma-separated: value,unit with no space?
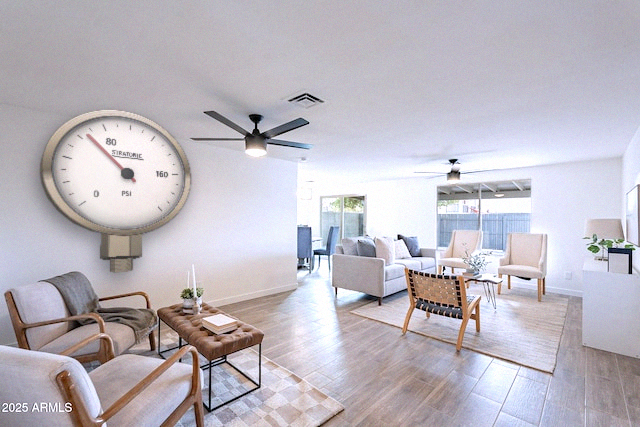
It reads 65,psi
